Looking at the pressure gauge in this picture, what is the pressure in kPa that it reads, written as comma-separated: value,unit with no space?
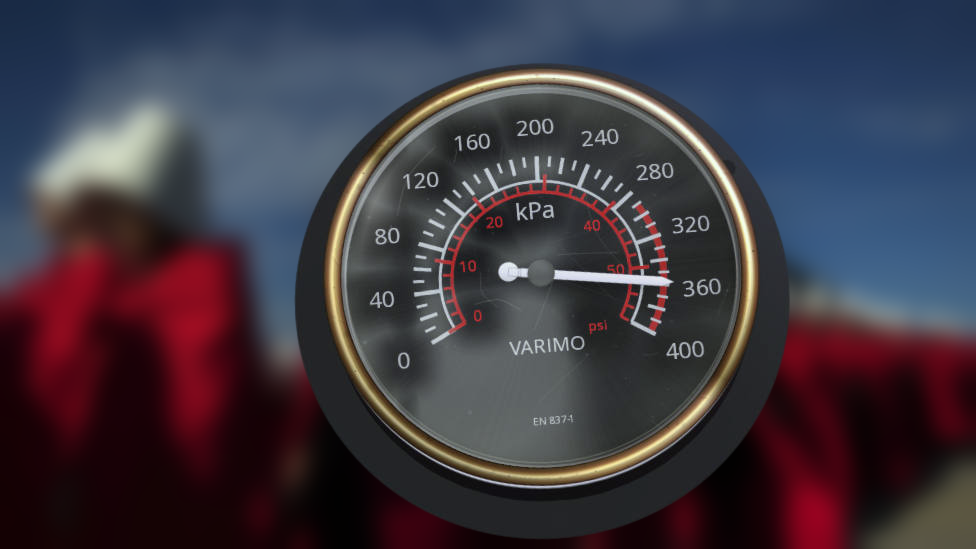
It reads 360,kPa
